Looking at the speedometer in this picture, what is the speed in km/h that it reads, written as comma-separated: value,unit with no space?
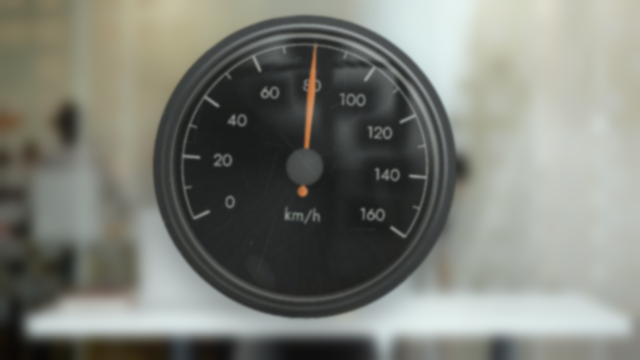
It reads 80,km/h
